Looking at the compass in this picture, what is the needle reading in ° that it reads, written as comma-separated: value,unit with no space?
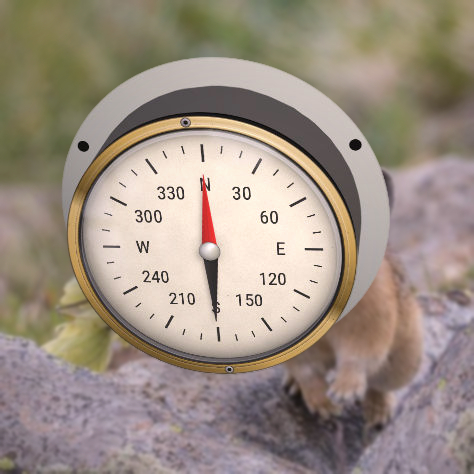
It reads 0,°
